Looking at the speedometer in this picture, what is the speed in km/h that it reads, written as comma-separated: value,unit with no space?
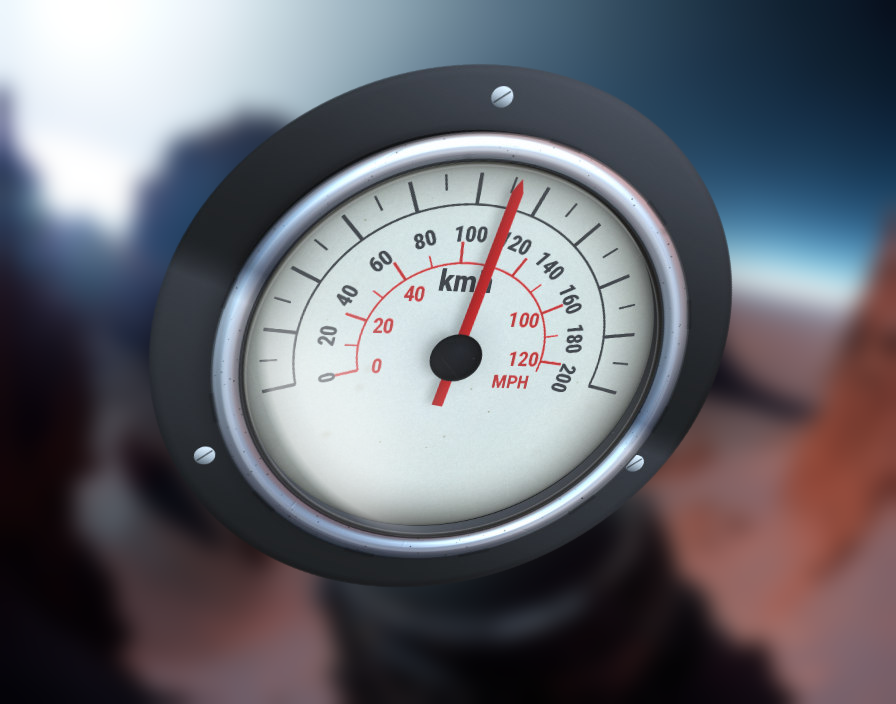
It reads 110,km/h
